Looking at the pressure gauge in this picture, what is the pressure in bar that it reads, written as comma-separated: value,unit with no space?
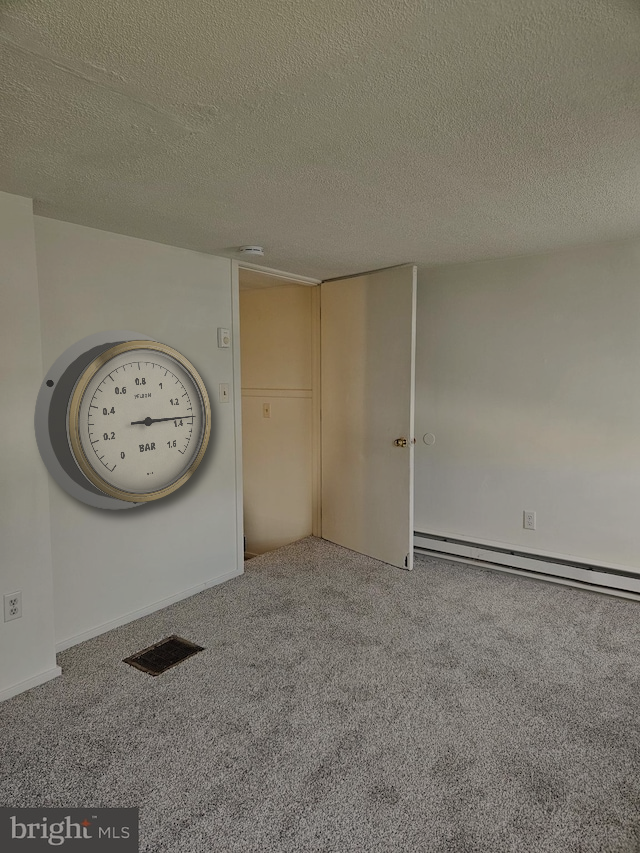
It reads 1.35,bar
